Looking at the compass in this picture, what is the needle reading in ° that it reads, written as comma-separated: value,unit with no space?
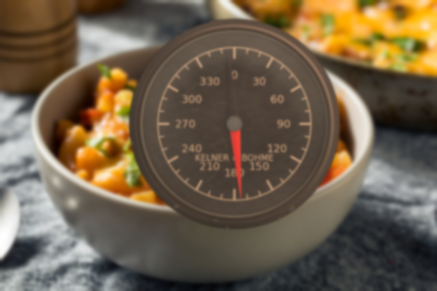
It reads 175,°
